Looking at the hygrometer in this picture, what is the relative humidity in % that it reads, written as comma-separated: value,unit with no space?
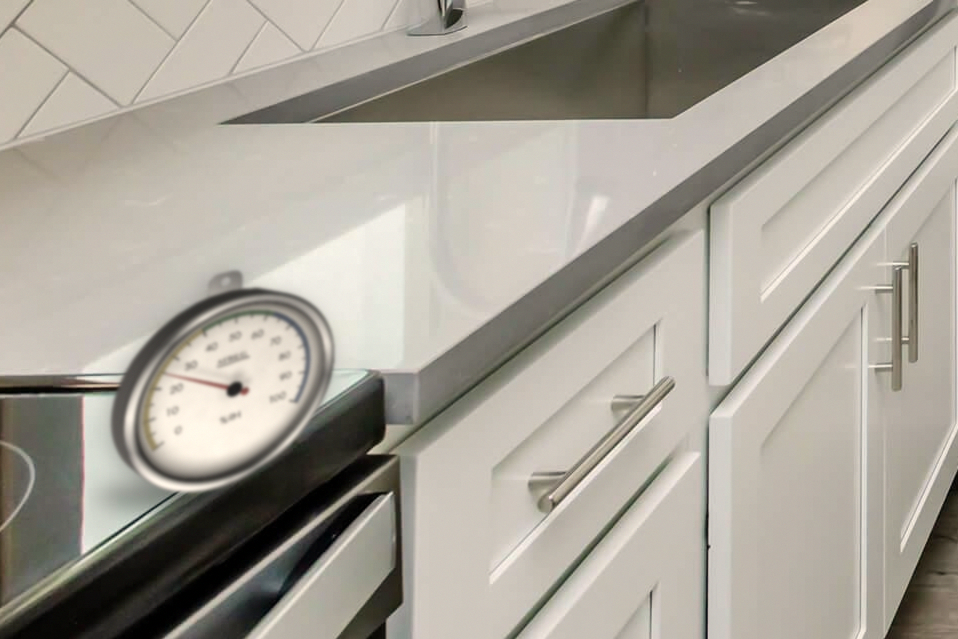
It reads 25,%
